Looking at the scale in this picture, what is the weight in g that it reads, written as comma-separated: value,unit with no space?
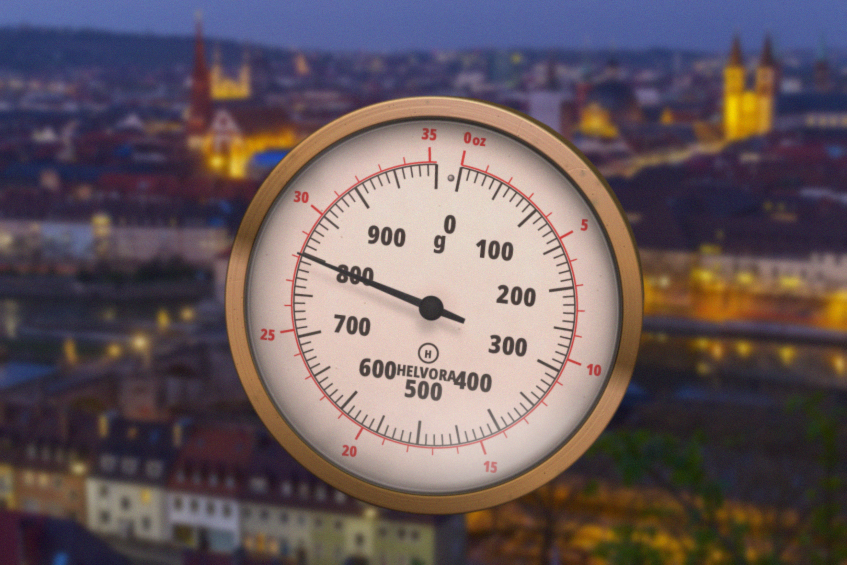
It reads 800,g
